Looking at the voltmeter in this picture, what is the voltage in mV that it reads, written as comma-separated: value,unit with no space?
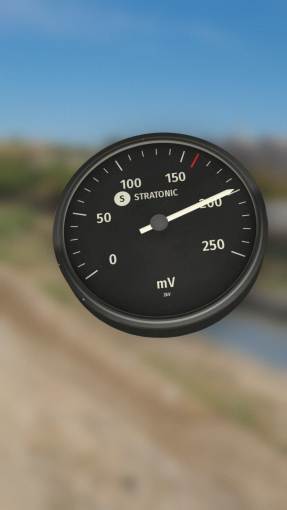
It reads 200,mV
